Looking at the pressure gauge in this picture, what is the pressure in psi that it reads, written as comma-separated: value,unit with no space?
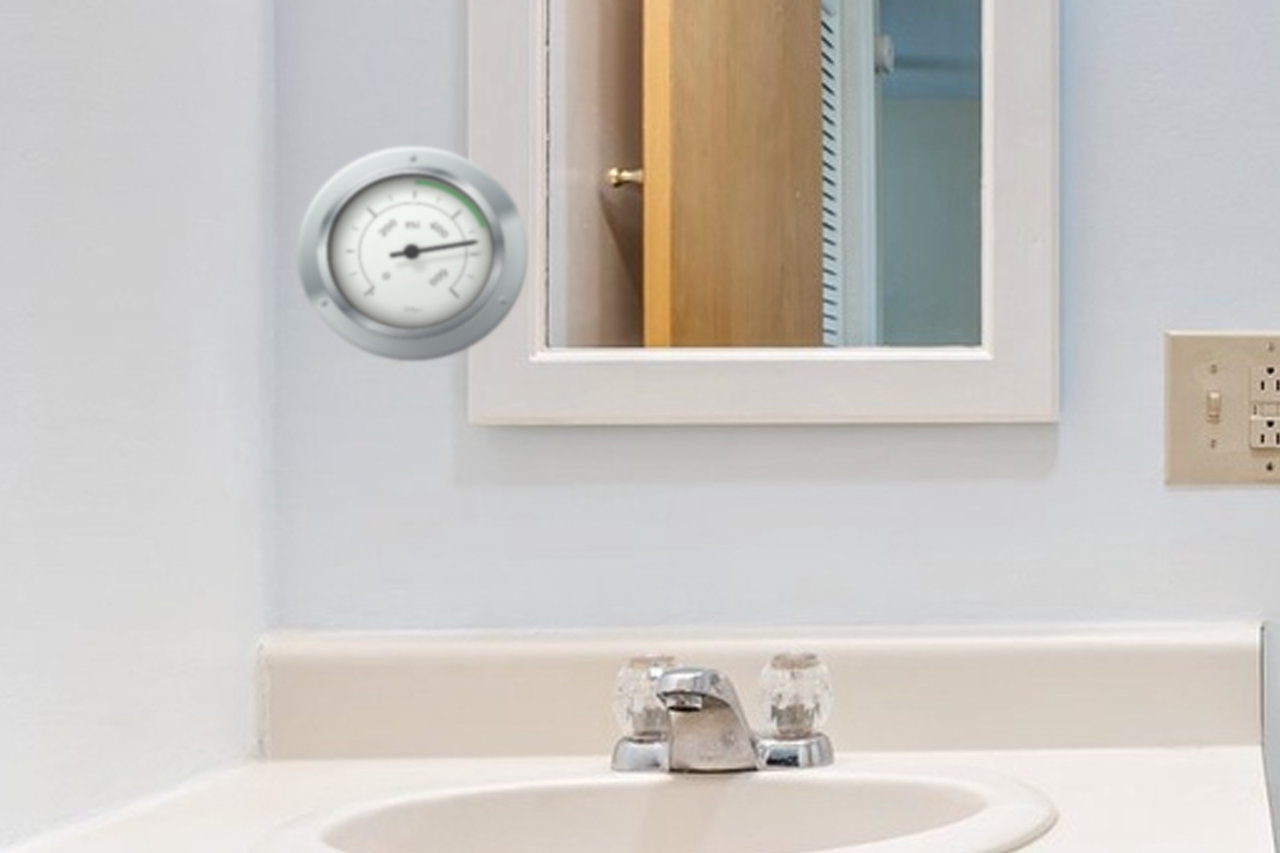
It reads 475,psi
